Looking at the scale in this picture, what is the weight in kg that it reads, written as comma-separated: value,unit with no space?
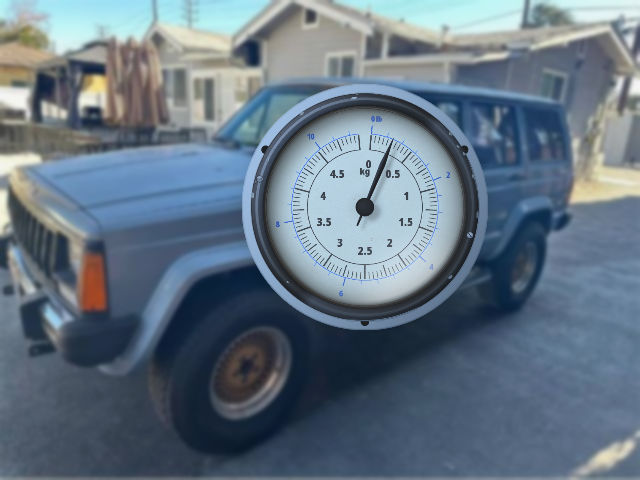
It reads 0.25,kg
